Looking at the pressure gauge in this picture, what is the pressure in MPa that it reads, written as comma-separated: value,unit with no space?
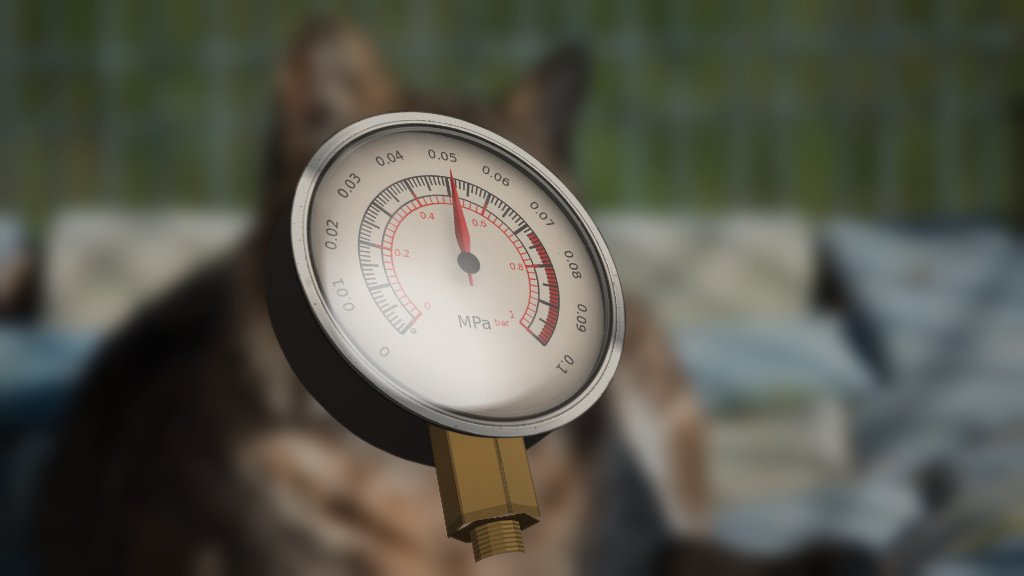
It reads 0.05,MPa
